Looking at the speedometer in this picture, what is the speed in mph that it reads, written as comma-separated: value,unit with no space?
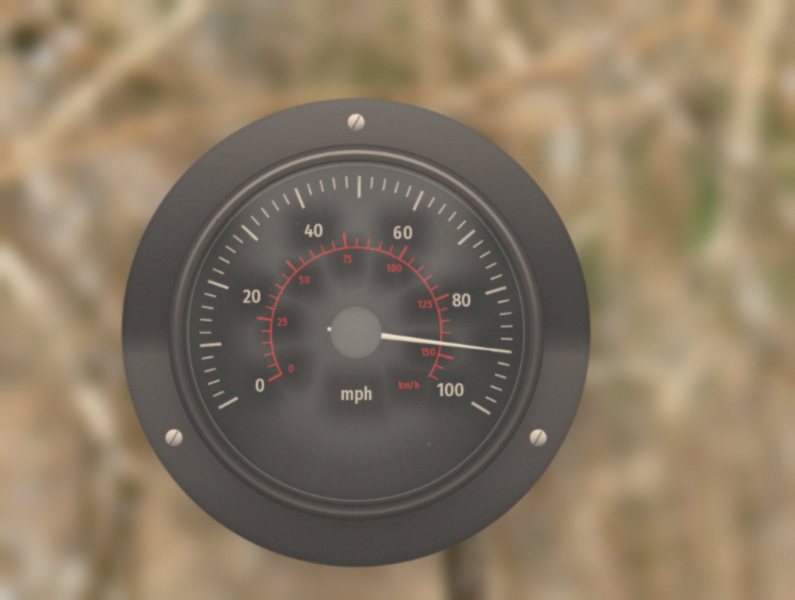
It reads 90,mph
